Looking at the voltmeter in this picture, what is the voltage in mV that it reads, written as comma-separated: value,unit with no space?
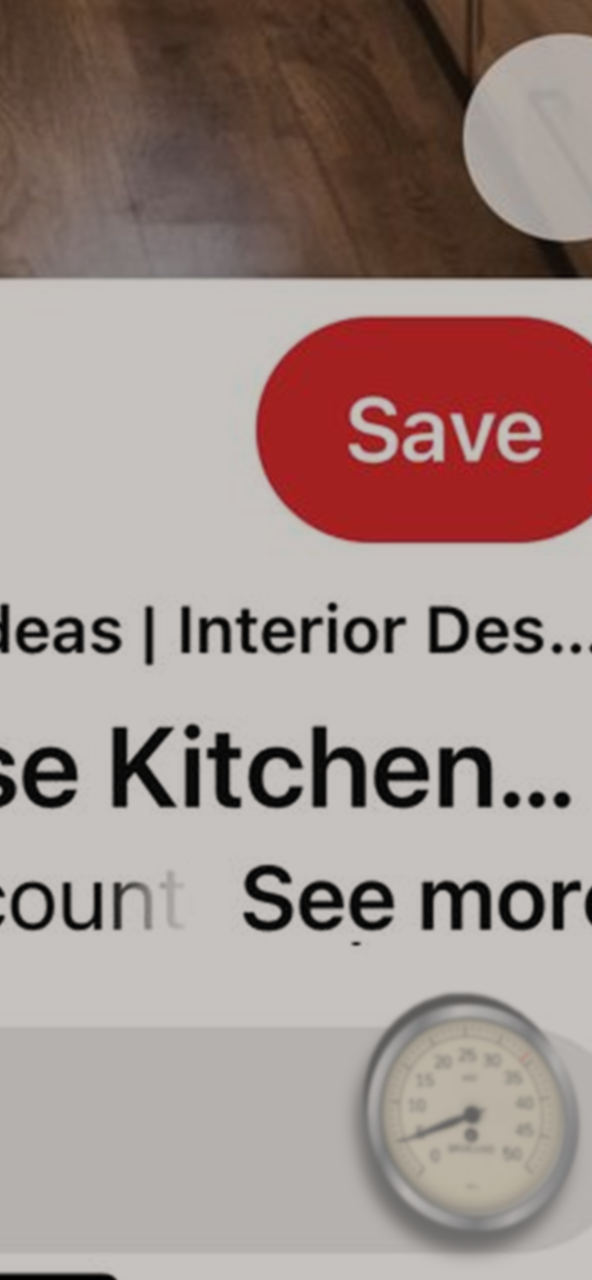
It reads 5,mV
